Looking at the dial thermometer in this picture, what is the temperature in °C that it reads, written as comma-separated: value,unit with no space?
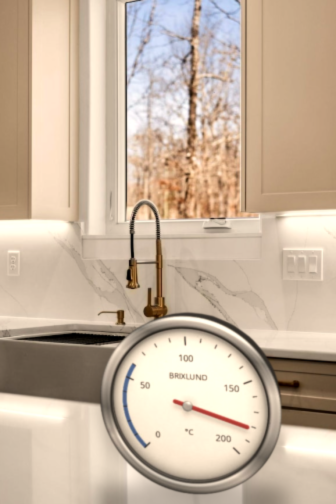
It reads 180,°C
